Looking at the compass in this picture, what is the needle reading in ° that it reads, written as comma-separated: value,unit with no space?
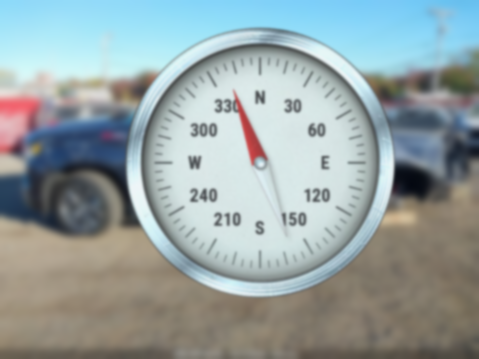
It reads 340,°
